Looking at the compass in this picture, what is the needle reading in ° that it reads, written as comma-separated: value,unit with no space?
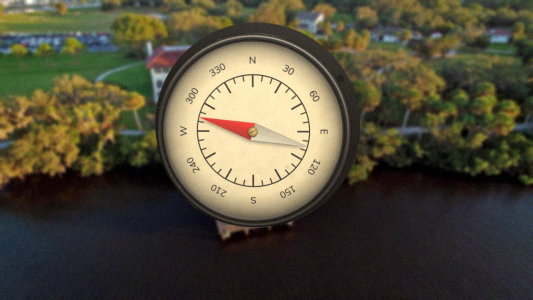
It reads 285,°
